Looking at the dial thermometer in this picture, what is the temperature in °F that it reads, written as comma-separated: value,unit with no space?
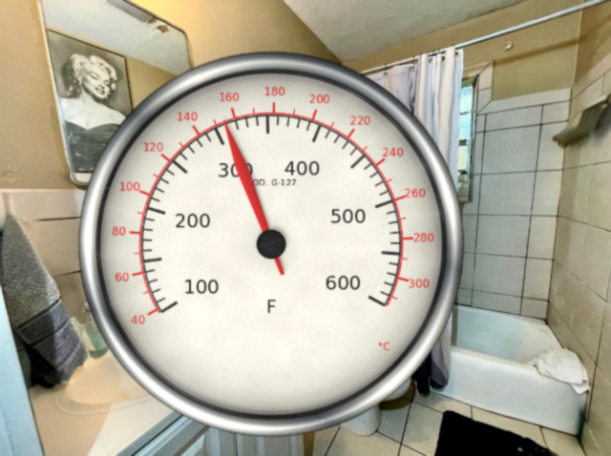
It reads 310,°F
